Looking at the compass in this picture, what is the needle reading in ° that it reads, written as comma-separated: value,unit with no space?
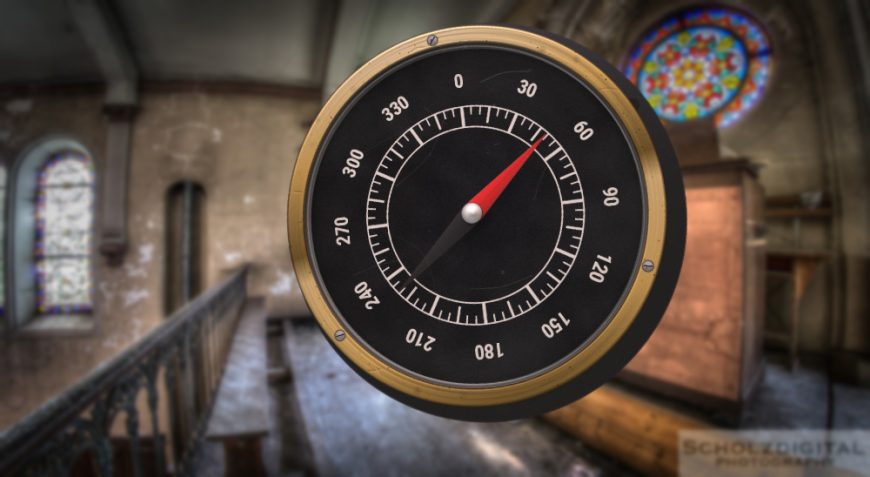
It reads 50,°
